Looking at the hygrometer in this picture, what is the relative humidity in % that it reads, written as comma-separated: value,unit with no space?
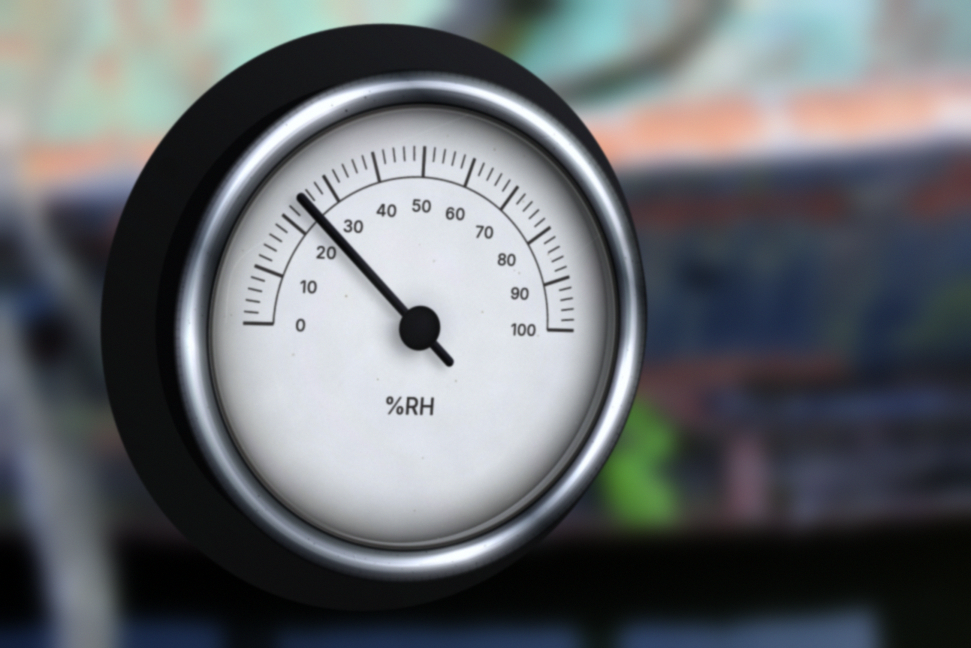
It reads 24,%
